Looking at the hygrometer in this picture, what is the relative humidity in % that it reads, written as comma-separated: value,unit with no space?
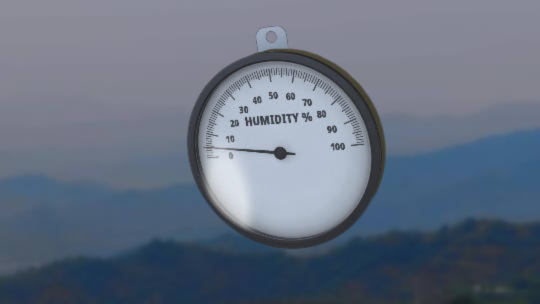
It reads 5,%
